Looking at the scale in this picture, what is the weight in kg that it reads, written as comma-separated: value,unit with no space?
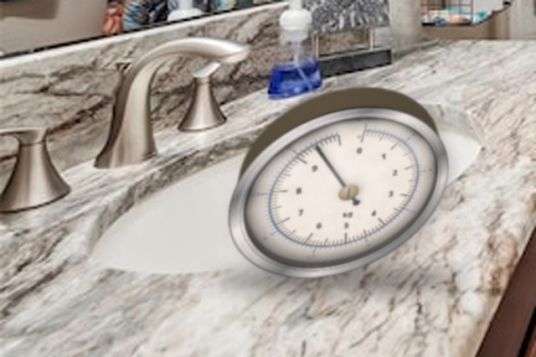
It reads 9.5,kg
